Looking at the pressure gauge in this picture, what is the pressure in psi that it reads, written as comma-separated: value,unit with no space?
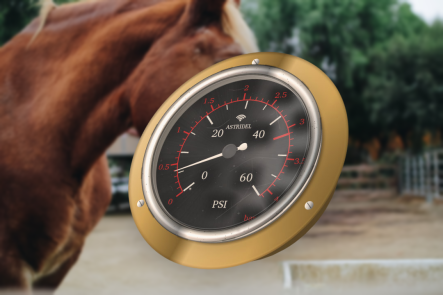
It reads 5,psi
